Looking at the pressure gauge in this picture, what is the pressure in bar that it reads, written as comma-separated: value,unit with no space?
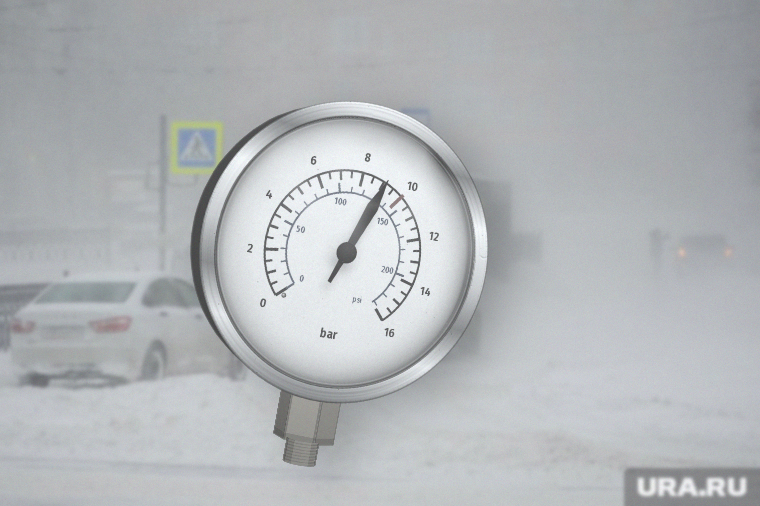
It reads 9,bar
